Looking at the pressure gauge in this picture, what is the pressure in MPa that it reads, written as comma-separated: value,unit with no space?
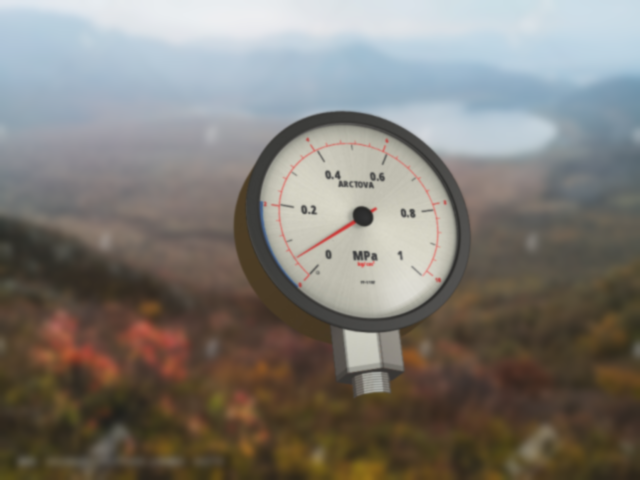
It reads 0.05,MPa
